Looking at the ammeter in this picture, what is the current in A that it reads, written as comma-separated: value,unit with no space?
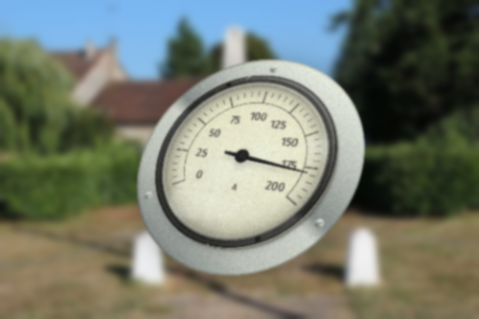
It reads 180,A
